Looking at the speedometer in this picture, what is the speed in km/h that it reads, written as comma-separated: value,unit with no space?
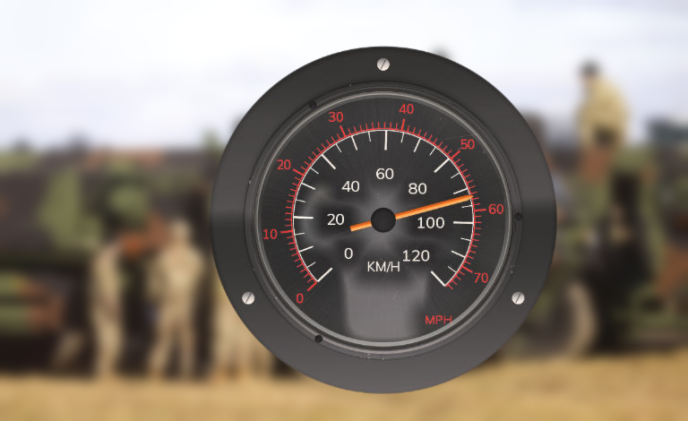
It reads 92.5,km/h
